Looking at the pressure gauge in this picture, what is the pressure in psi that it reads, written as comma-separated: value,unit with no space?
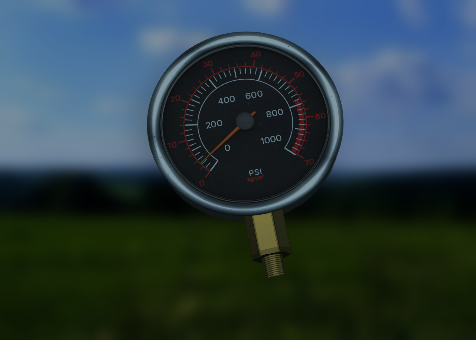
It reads 40,psi
